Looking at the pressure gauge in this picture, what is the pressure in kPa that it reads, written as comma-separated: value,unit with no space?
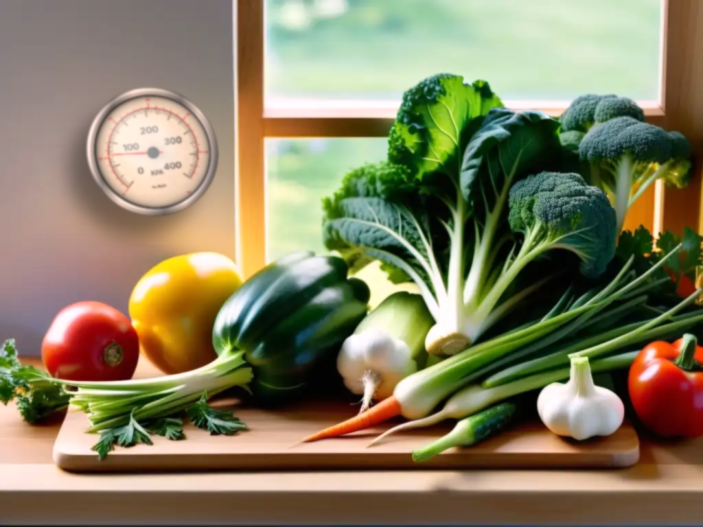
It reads 75,kPa
